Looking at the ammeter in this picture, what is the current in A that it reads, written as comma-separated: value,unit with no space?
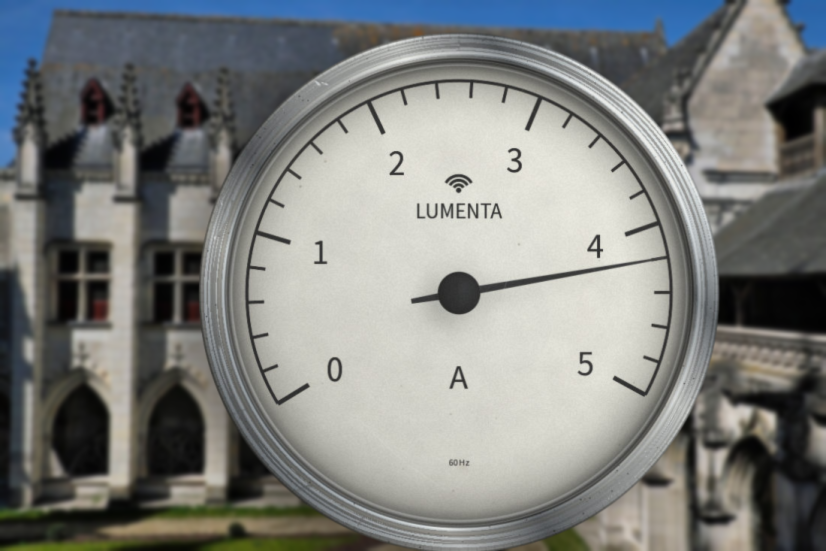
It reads 4.2,A
